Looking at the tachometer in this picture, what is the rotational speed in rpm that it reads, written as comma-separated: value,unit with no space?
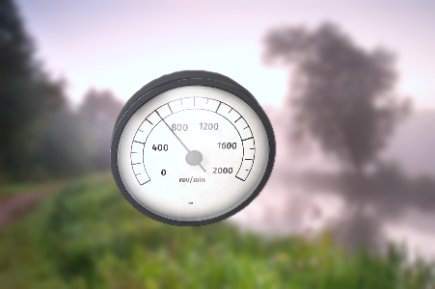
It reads 700,rpm
